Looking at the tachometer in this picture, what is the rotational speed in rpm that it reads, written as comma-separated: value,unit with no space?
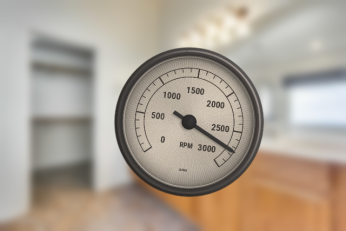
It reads 2750,rpm
